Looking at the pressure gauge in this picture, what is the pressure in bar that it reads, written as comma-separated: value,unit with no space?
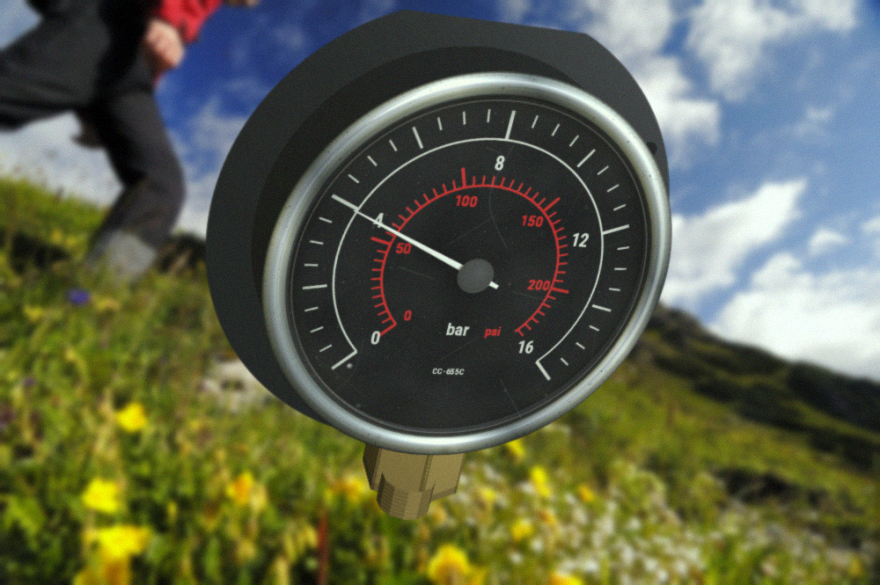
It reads 4,bar
